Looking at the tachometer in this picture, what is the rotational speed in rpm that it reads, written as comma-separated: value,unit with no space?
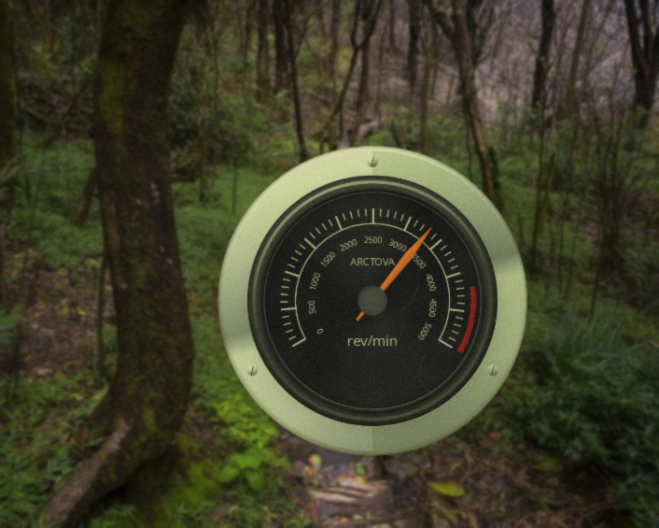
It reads 3300,rpm
